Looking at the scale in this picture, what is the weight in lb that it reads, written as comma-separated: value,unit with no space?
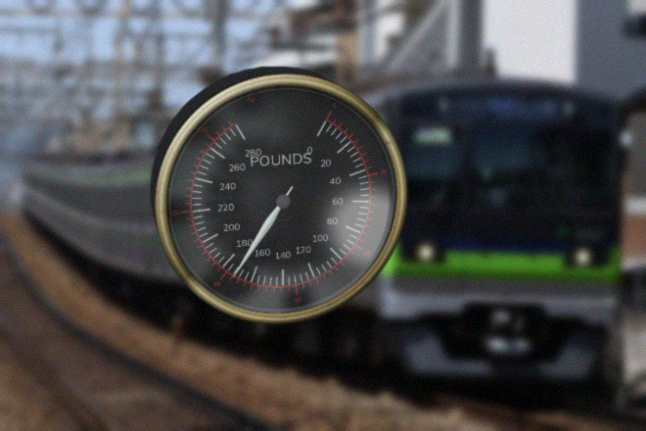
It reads 172,lb
